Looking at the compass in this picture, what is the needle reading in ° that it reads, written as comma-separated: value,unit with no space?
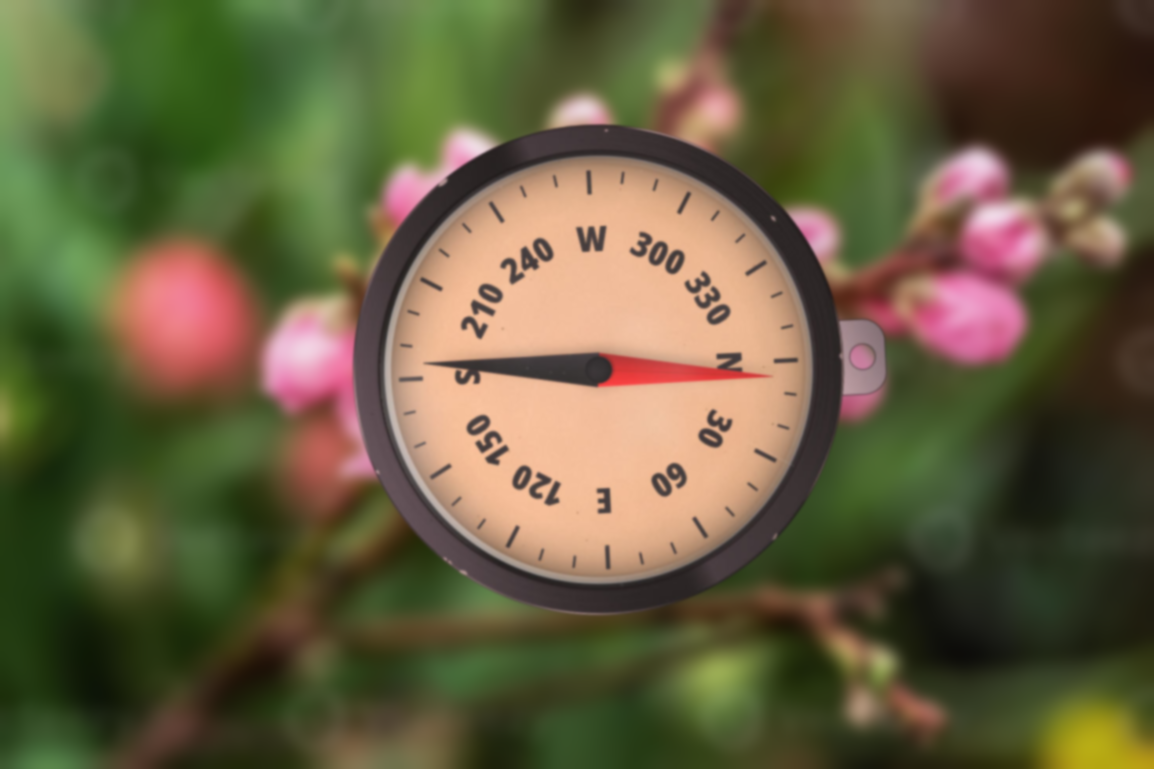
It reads 5,°
